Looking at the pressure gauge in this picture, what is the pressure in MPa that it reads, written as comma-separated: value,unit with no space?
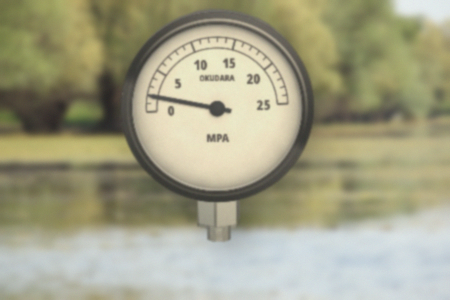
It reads 2,MPa
